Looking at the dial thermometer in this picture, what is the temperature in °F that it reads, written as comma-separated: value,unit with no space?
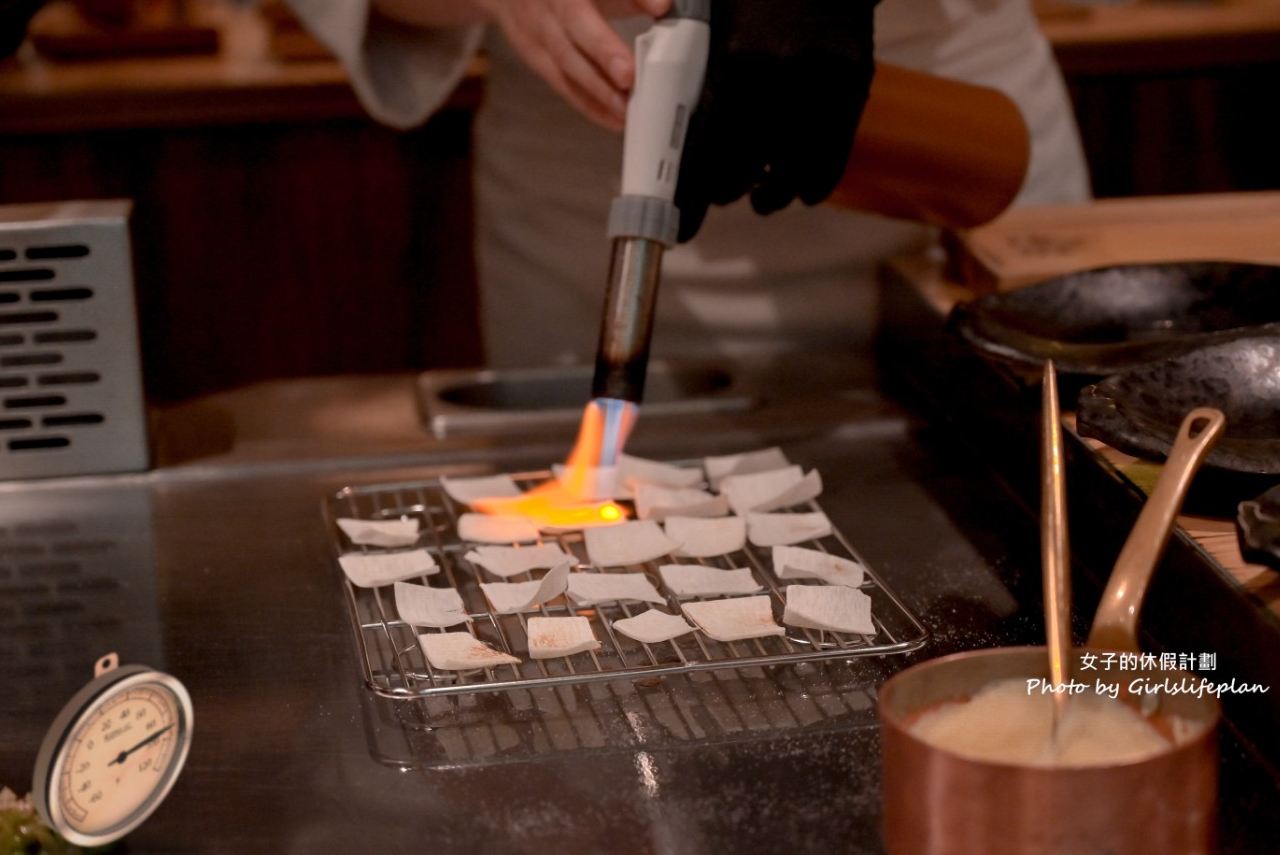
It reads 90,°F
